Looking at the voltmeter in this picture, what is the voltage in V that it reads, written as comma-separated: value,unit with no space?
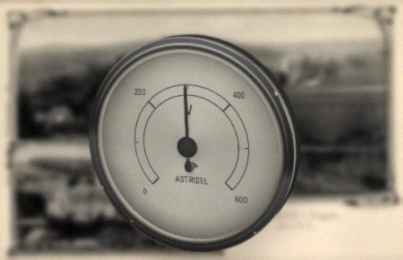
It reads 300,V
